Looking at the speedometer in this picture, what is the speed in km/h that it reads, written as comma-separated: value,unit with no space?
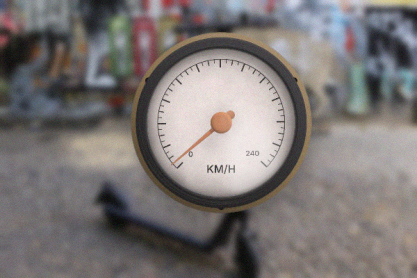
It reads 5,km/h
